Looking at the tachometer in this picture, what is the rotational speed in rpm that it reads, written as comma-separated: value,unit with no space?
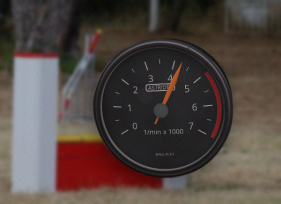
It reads 4250,rpm
